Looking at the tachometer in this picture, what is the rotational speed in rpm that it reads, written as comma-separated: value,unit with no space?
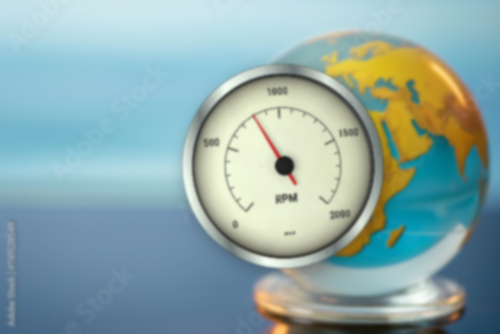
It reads 800,rpm
